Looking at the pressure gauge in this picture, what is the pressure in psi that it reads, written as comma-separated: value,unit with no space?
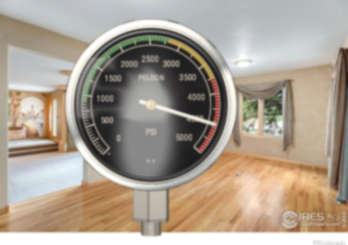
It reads 4500,psi
